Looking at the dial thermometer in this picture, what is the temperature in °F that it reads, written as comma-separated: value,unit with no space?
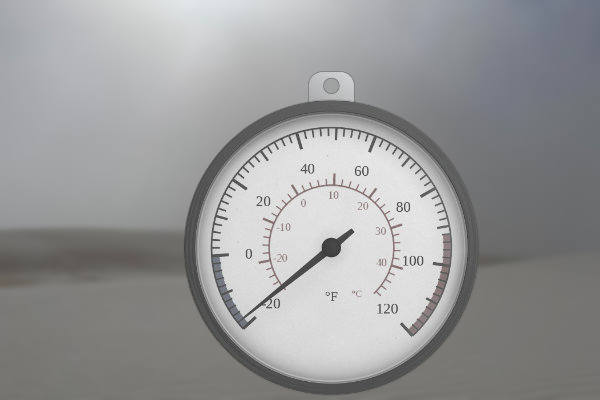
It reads -18,°F
